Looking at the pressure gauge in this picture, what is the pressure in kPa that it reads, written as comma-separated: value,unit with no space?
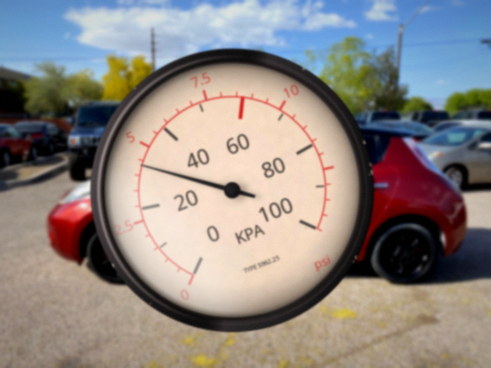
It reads 30,kPa
